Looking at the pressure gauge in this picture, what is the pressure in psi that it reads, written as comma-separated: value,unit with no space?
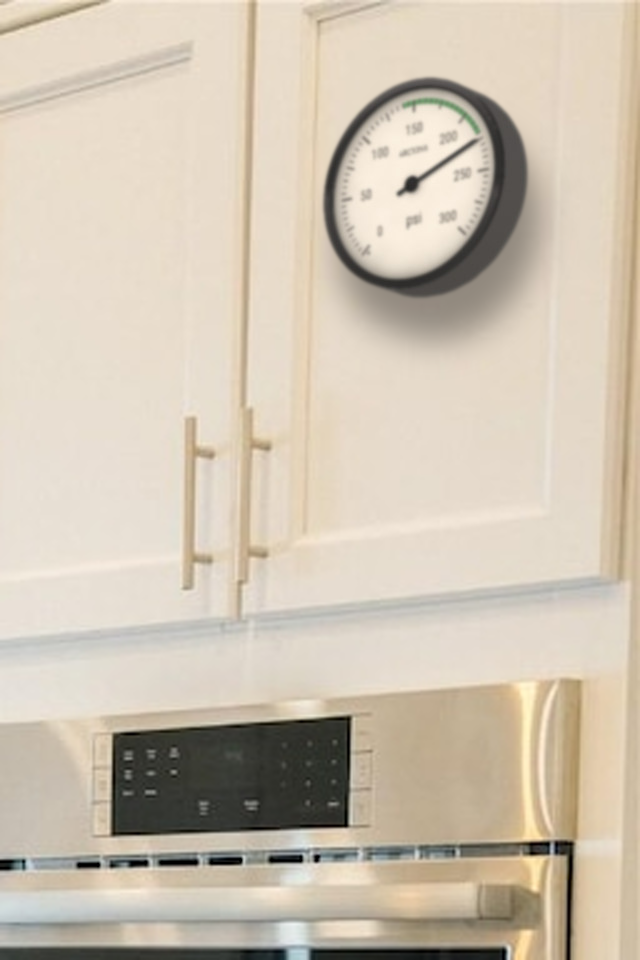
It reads 225,psi
